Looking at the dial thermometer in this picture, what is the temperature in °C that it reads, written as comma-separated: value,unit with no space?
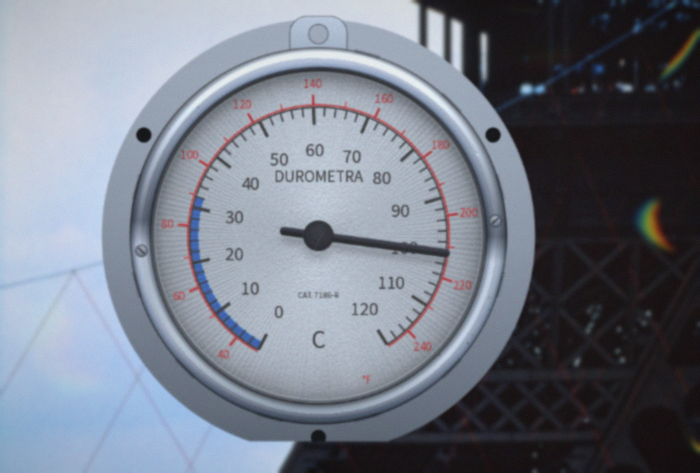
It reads 100,°C
